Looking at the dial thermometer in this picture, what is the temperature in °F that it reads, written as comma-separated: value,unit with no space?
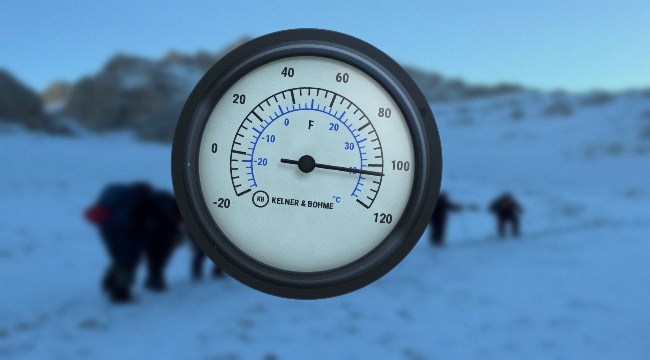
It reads 104,°F
